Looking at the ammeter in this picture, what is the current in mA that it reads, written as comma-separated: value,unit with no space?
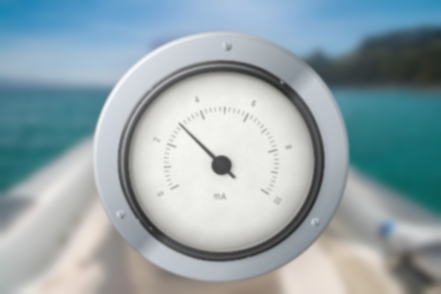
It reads 3,mA
